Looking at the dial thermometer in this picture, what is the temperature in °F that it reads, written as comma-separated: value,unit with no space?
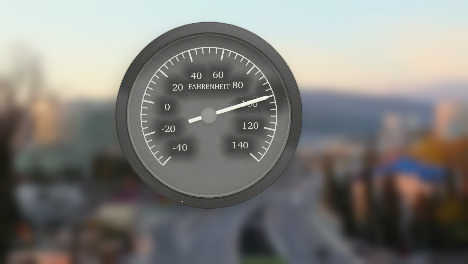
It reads 100,°F
